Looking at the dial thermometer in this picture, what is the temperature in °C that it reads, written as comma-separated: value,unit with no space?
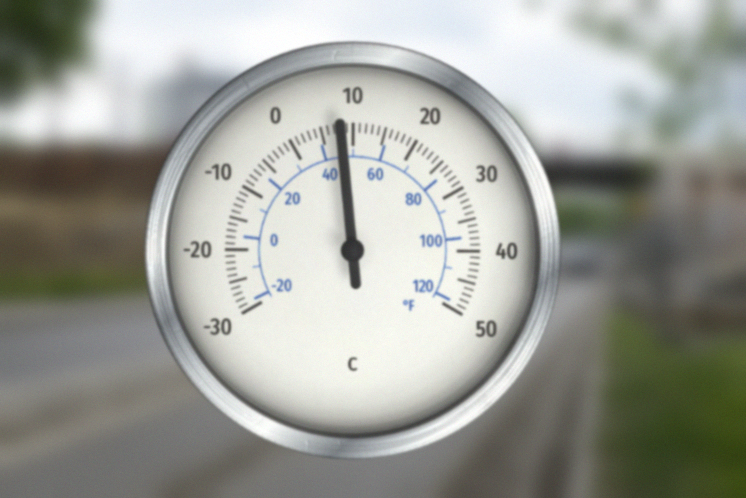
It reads 8,°C
